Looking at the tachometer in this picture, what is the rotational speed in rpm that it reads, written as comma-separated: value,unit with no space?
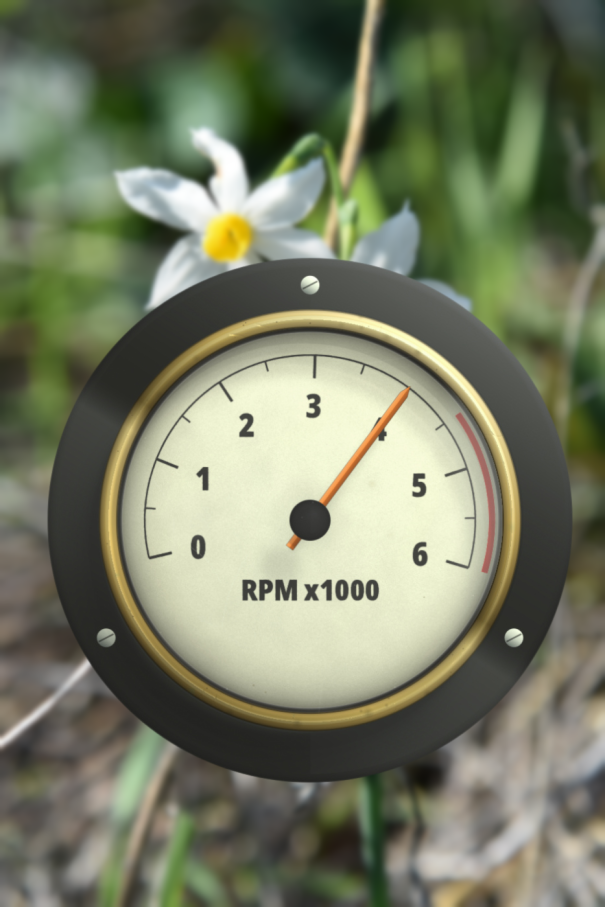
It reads 4000,rpm
